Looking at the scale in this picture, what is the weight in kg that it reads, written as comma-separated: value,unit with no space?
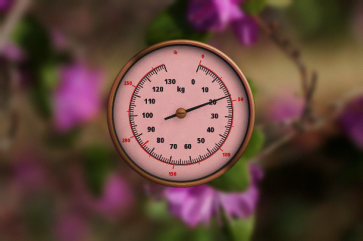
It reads 20,kg
